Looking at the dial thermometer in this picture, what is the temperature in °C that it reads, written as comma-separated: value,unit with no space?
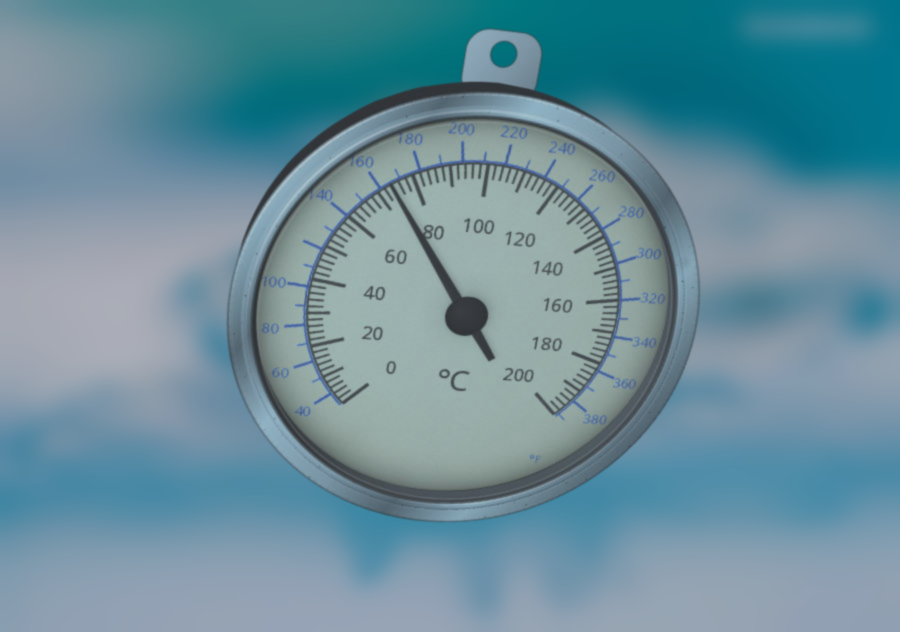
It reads 74,°C
